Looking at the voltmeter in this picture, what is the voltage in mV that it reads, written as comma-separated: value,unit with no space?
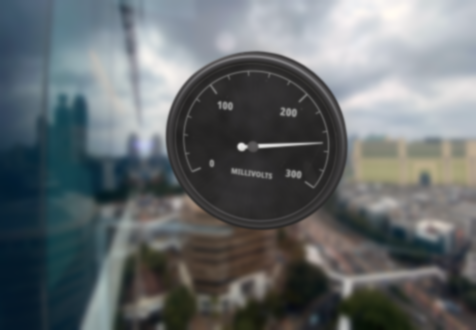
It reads 250,mV
